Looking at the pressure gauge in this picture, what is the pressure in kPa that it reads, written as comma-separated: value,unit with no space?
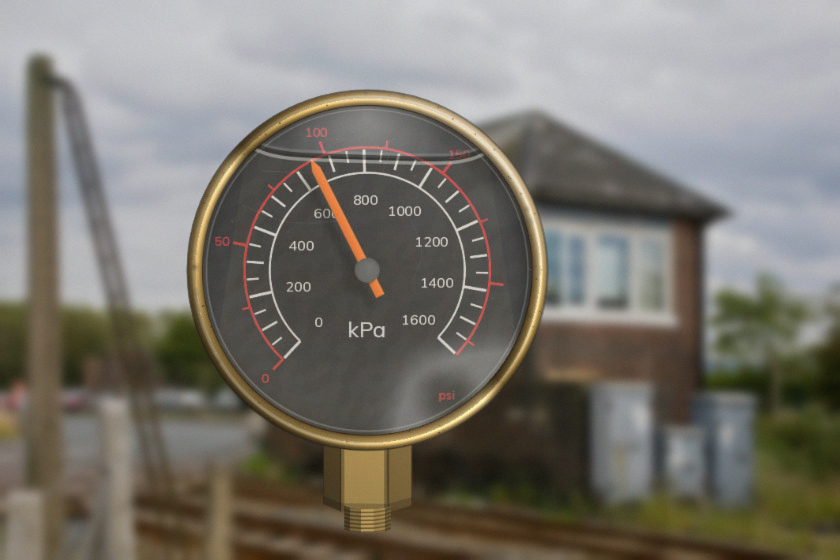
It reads 650,kPa
